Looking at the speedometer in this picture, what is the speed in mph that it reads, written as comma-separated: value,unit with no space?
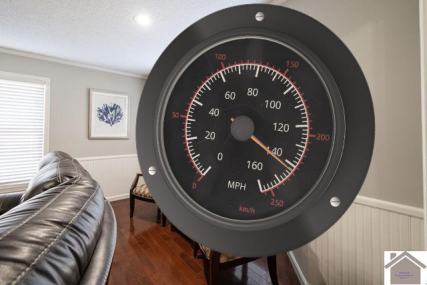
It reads 142,mph
